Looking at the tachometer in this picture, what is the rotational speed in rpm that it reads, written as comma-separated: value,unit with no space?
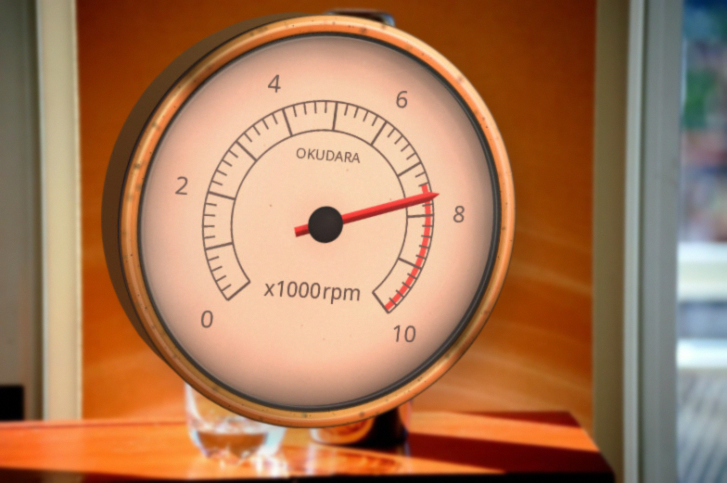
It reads 7600,rpm
